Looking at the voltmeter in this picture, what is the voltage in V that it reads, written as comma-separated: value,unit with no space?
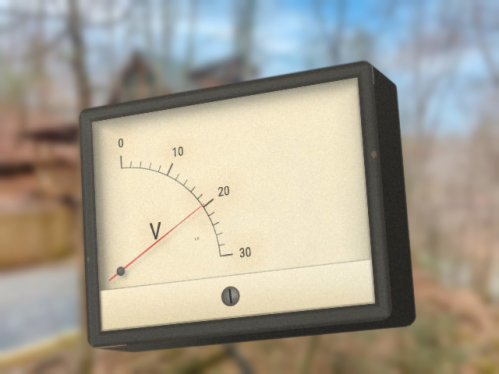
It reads 20,V
